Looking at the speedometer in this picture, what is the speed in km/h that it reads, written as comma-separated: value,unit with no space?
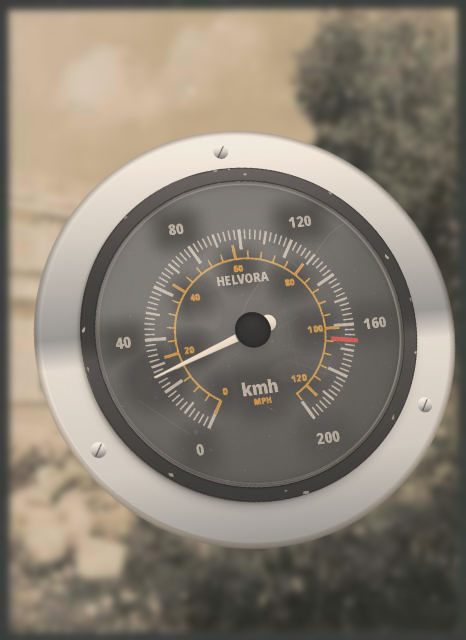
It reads 26,km/h
